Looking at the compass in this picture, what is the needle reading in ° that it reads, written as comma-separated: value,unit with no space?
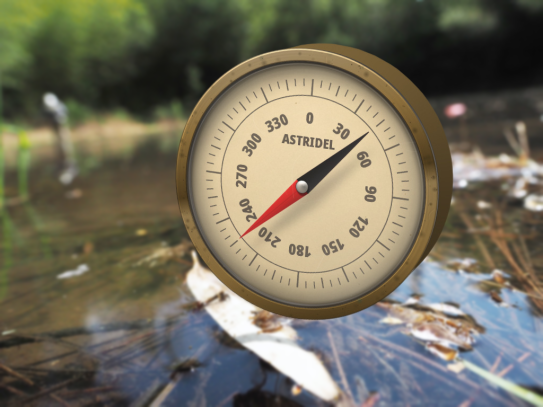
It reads 225,°
